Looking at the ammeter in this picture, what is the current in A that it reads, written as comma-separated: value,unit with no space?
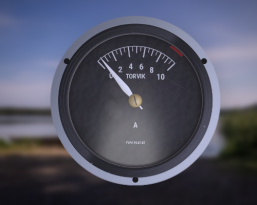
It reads 0.5,A
